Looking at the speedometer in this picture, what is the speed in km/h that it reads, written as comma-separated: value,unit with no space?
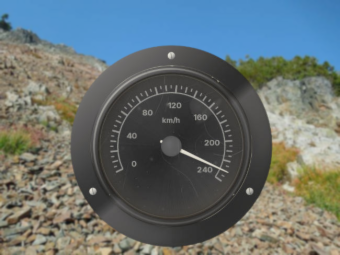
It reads 230,km/h
